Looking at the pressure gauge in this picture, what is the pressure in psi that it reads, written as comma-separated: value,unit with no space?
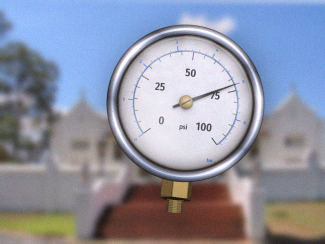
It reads 72.5,psi
